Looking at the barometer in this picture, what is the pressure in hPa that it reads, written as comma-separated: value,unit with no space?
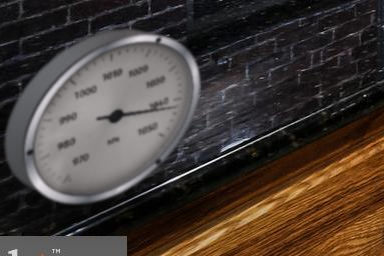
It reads 1042,hPa
